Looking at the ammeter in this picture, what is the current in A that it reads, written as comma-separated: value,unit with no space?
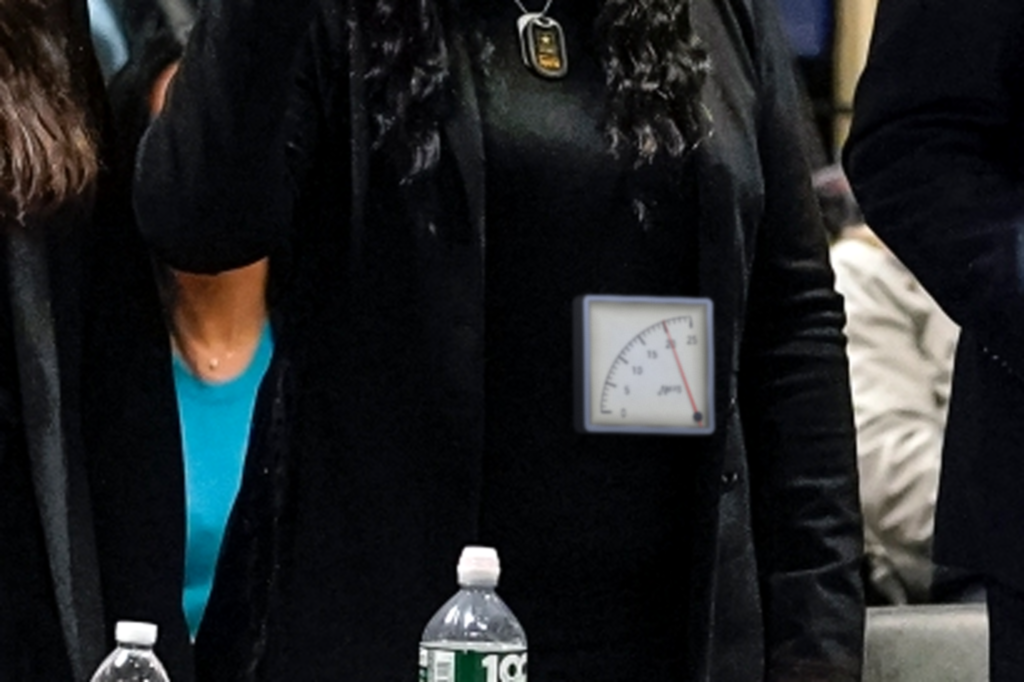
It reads 20,A
